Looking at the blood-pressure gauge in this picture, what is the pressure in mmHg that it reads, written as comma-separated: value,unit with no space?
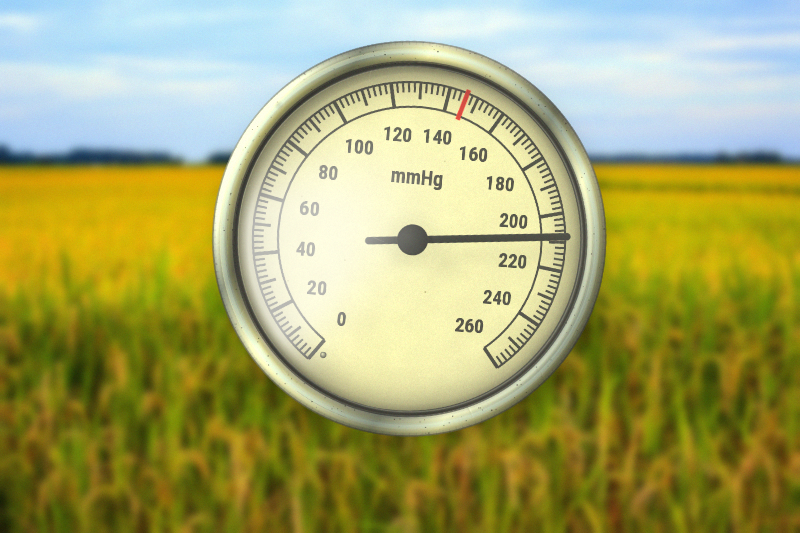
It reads 208,mmHg
